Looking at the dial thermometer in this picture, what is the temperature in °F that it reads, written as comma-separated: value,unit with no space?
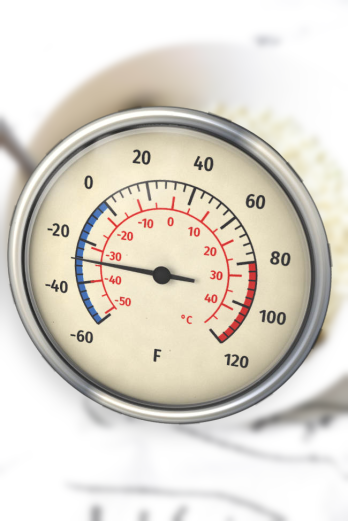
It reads -28,°F
